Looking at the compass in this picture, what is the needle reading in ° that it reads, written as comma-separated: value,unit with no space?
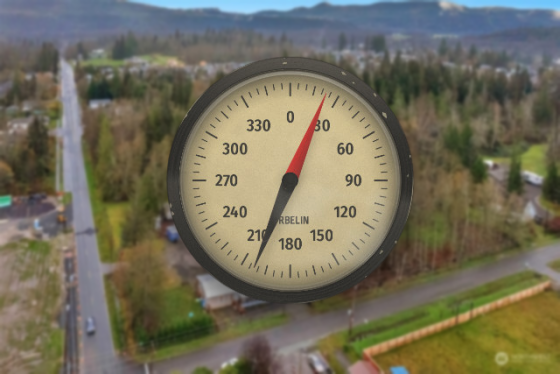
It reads 22.5,°
